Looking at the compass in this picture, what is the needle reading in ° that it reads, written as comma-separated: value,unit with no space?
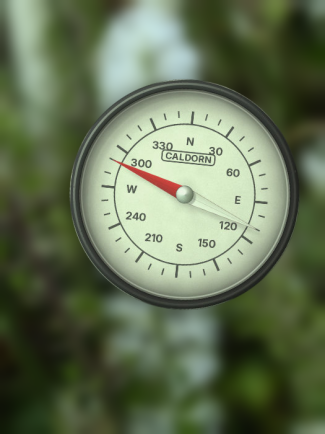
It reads 290,°
